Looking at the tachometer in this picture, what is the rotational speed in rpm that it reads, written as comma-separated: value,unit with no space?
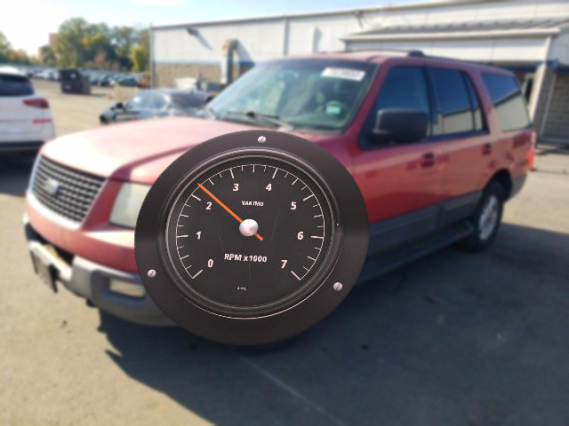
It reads 2250,rpm
